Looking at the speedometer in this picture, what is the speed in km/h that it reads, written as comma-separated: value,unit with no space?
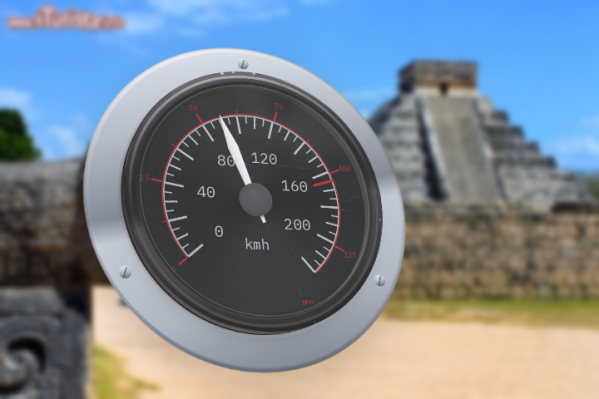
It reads 90,km/h
